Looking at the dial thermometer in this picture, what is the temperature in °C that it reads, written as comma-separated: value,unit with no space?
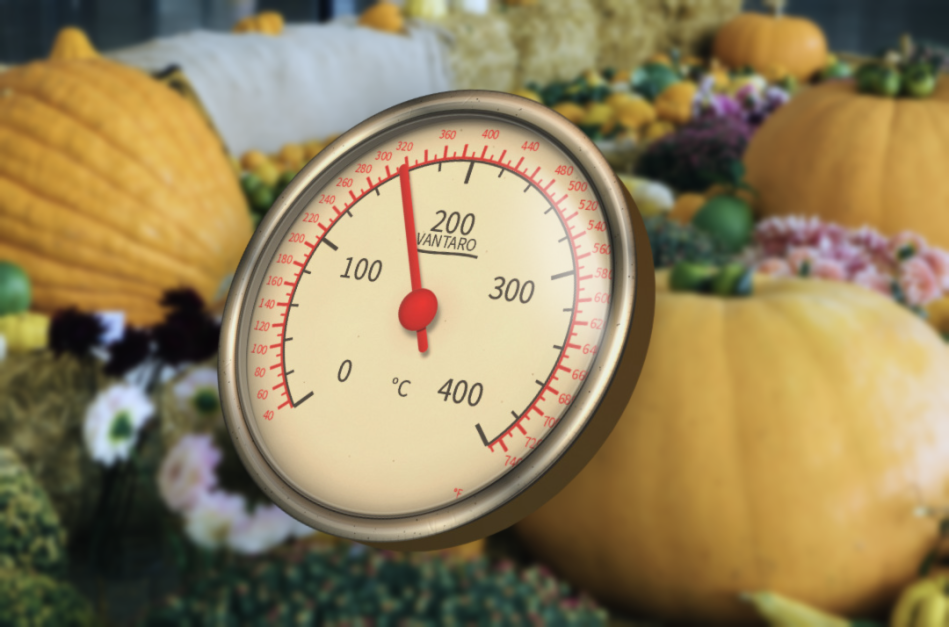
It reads 160,°C
